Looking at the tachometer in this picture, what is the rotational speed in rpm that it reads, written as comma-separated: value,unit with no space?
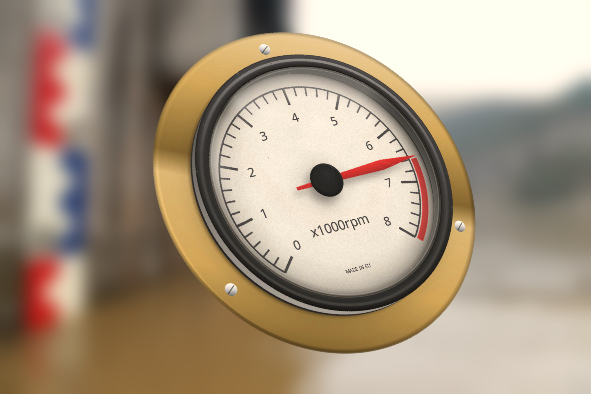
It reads 6600,rpm
